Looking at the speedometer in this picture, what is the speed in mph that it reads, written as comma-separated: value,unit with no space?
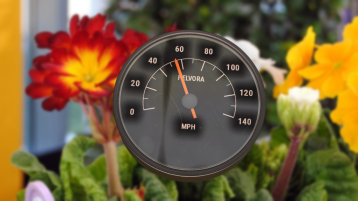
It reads 55,mph
